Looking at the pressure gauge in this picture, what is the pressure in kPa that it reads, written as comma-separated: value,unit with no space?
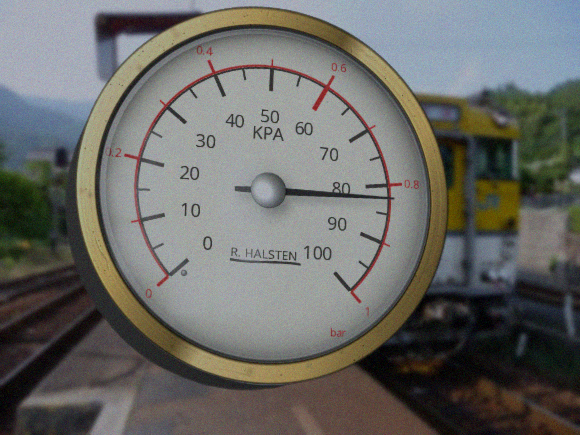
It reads 82.5,kPa
